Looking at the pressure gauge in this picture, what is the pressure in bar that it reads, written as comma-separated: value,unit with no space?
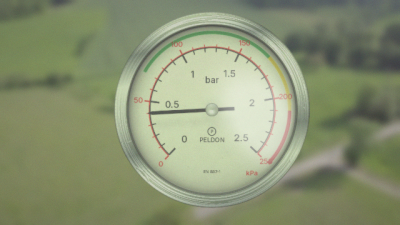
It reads 0.4,bar
